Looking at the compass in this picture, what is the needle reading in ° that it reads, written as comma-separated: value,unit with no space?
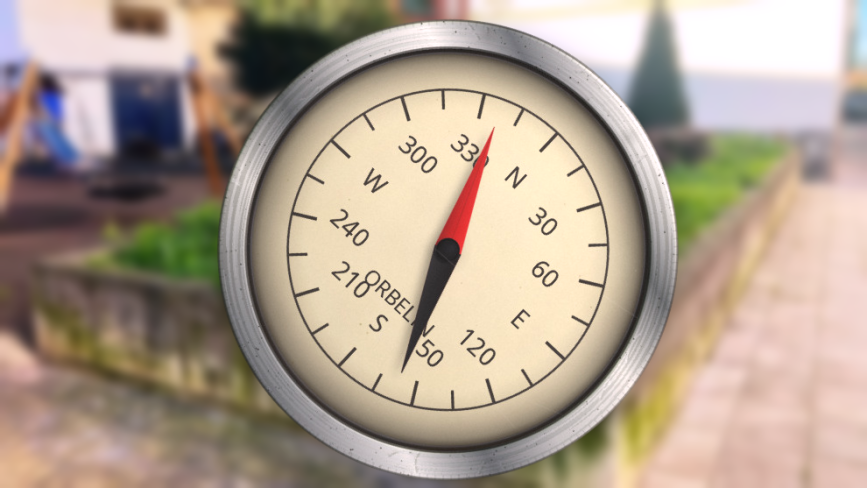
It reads 337.5,°
